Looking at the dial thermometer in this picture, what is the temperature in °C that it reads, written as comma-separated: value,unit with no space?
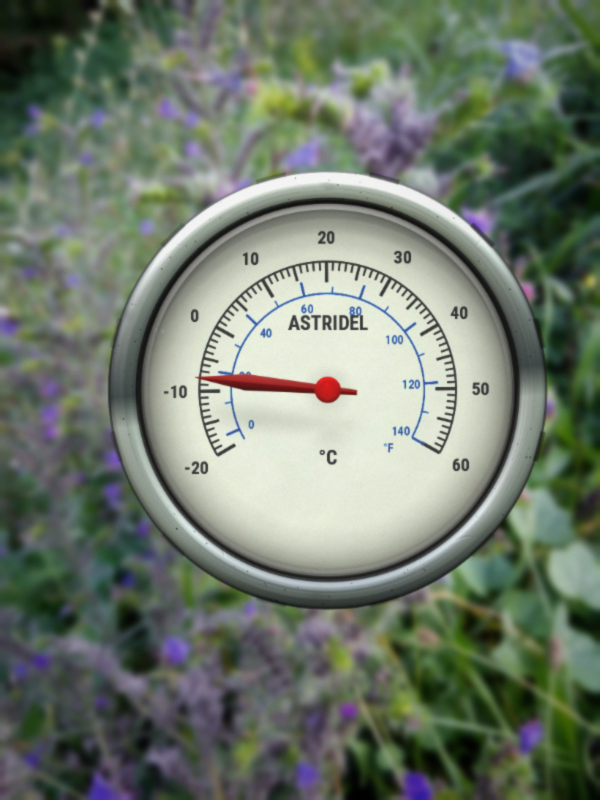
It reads -8,°C
